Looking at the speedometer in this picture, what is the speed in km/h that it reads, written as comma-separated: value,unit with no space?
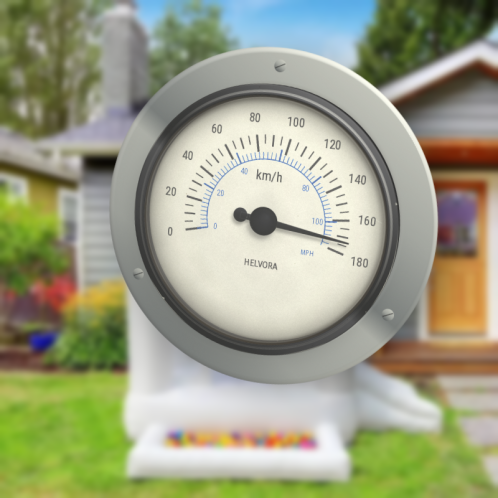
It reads 172.5,km/h
